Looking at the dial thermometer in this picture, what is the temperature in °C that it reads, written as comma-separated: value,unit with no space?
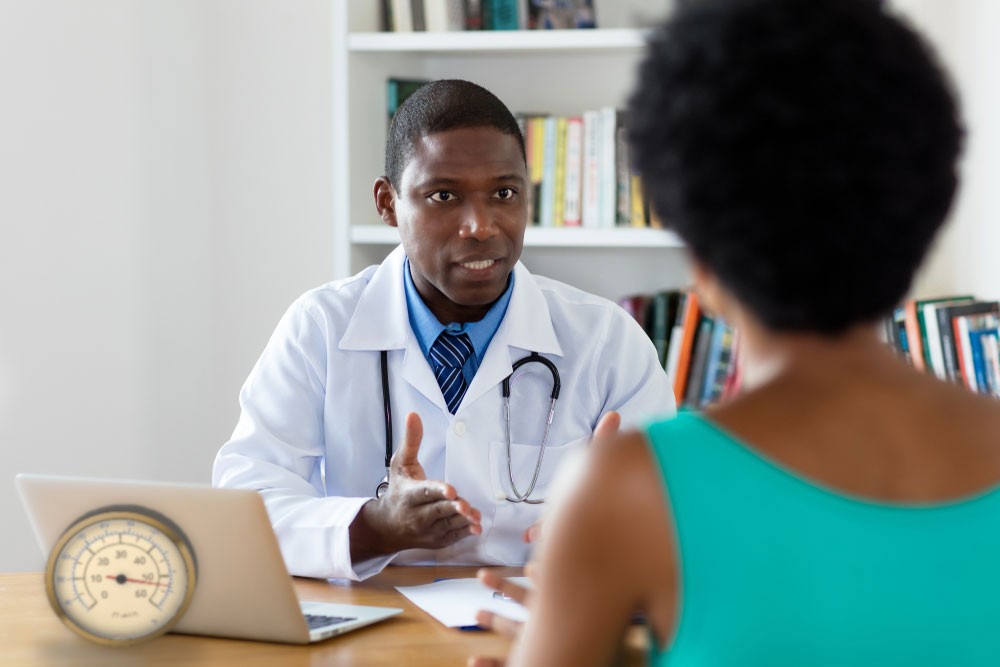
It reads 52.5,°C
